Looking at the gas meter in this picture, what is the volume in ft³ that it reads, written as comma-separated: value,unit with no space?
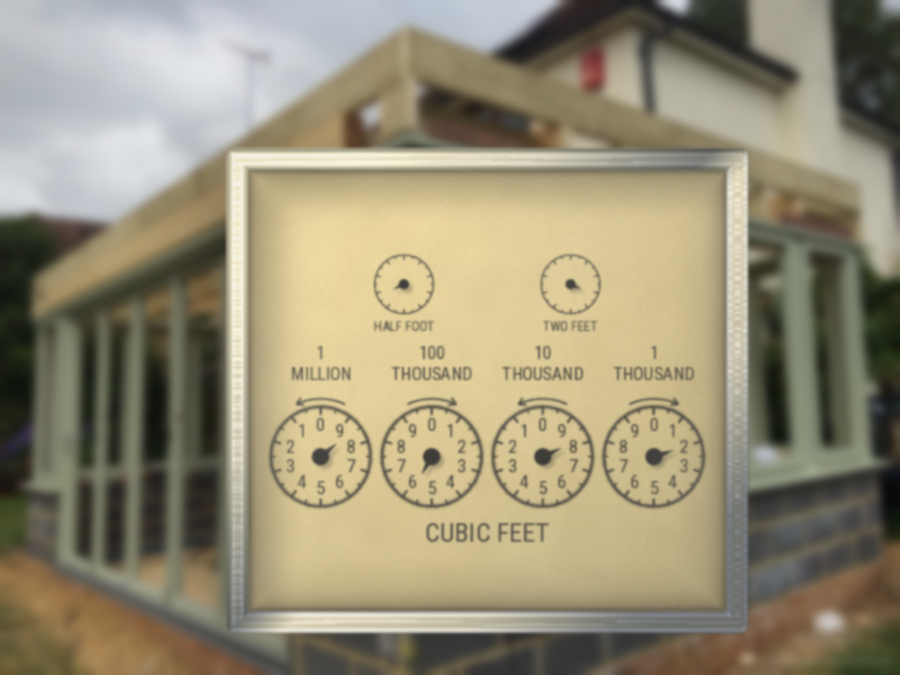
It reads 858200,ft³
